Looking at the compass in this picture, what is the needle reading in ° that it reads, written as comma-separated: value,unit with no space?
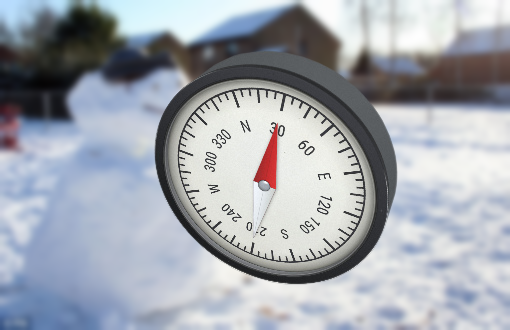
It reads 30,°
